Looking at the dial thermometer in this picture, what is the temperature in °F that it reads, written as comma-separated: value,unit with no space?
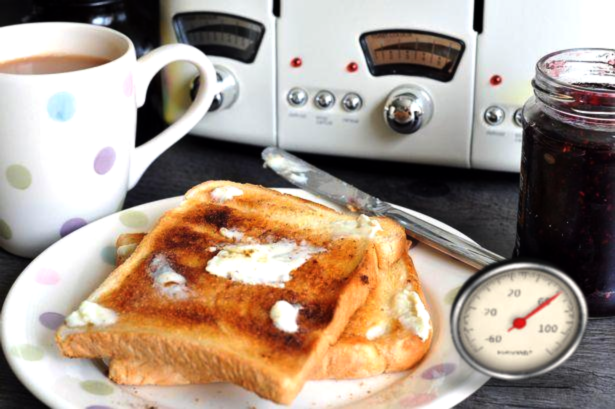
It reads 60,°F
